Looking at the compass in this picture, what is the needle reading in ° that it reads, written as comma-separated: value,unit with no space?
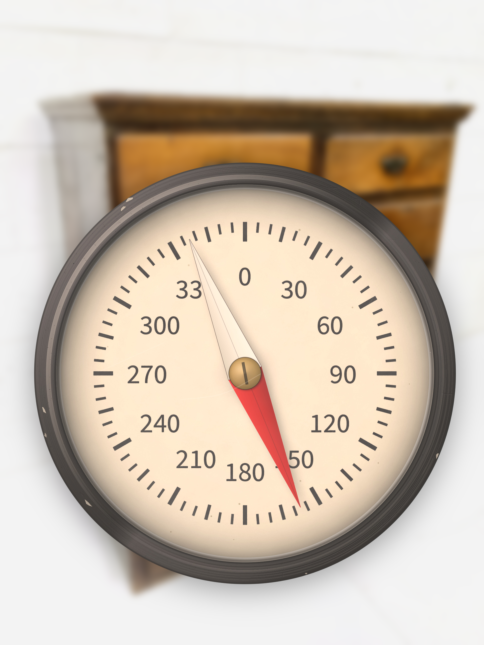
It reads 157.5,°
